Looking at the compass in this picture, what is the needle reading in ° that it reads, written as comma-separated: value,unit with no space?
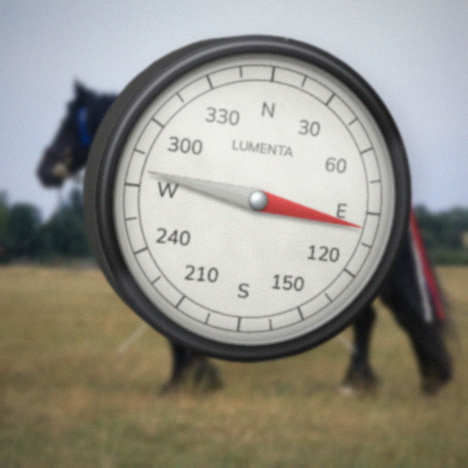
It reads 97.5,°
